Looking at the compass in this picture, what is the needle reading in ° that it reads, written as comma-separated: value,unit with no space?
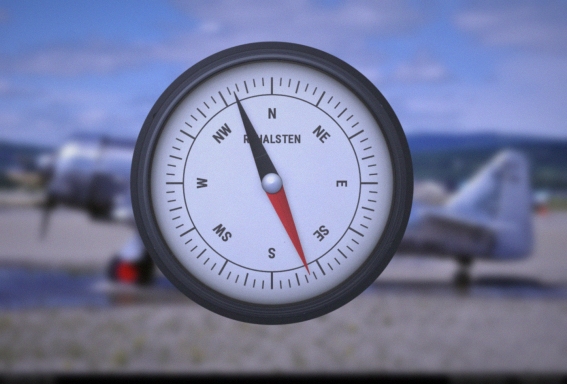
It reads 157.5,°
